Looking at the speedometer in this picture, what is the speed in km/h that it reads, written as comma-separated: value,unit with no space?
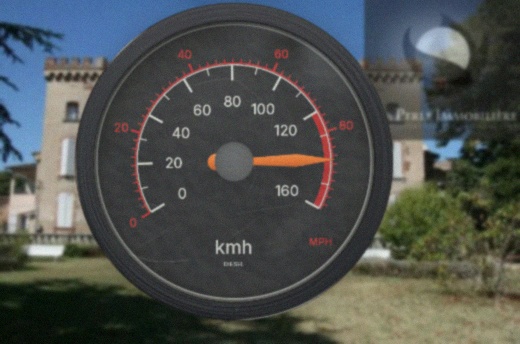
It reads 140,km/h
